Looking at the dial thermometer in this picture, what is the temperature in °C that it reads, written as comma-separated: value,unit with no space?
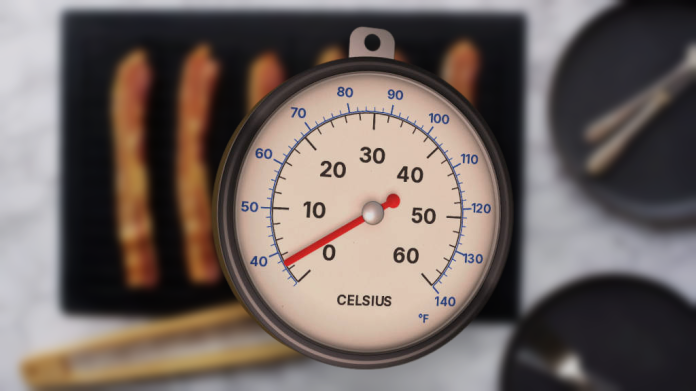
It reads 3,°C
